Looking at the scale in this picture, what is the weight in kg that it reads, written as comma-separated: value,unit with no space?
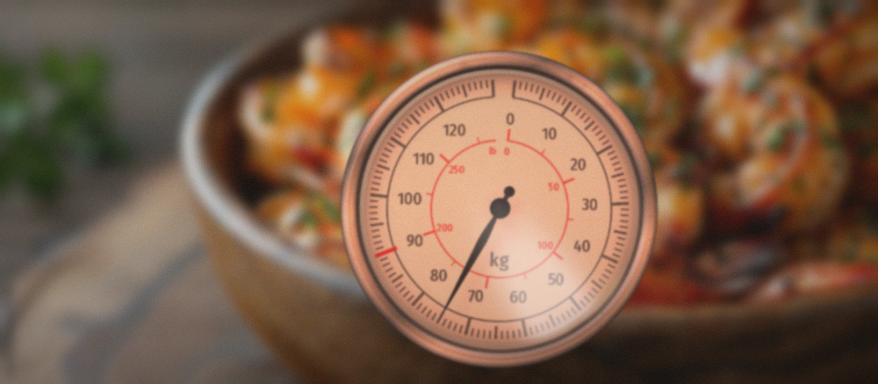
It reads 75,kg
